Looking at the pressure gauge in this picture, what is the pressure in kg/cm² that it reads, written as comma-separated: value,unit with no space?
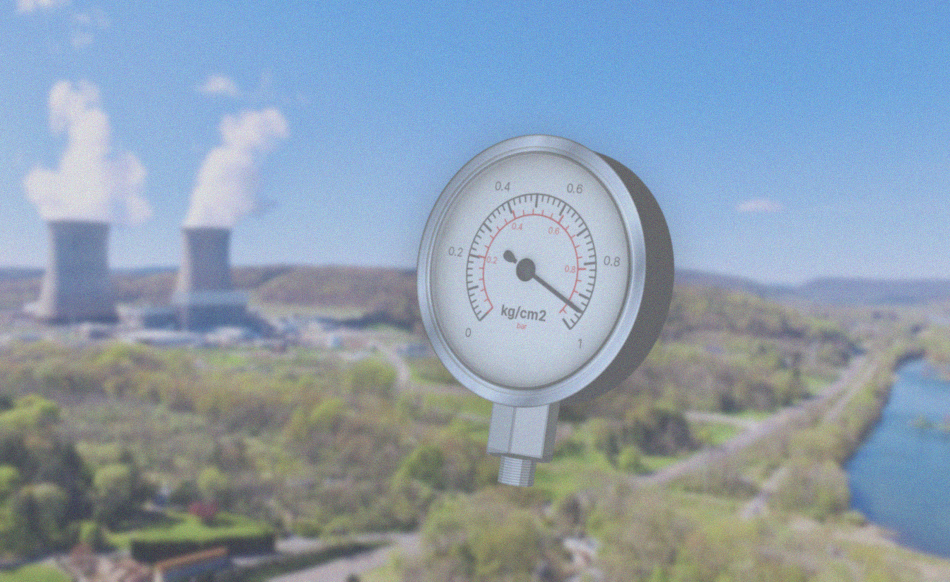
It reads 0.94,kg/cm²
